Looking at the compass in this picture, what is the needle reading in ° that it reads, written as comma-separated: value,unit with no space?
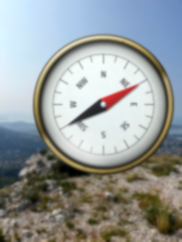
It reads 60,°
